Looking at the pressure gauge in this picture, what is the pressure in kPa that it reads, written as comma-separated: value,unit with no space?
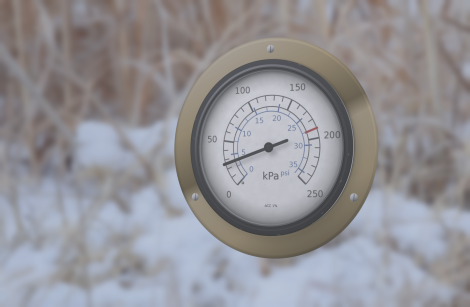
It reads 25,kPa
